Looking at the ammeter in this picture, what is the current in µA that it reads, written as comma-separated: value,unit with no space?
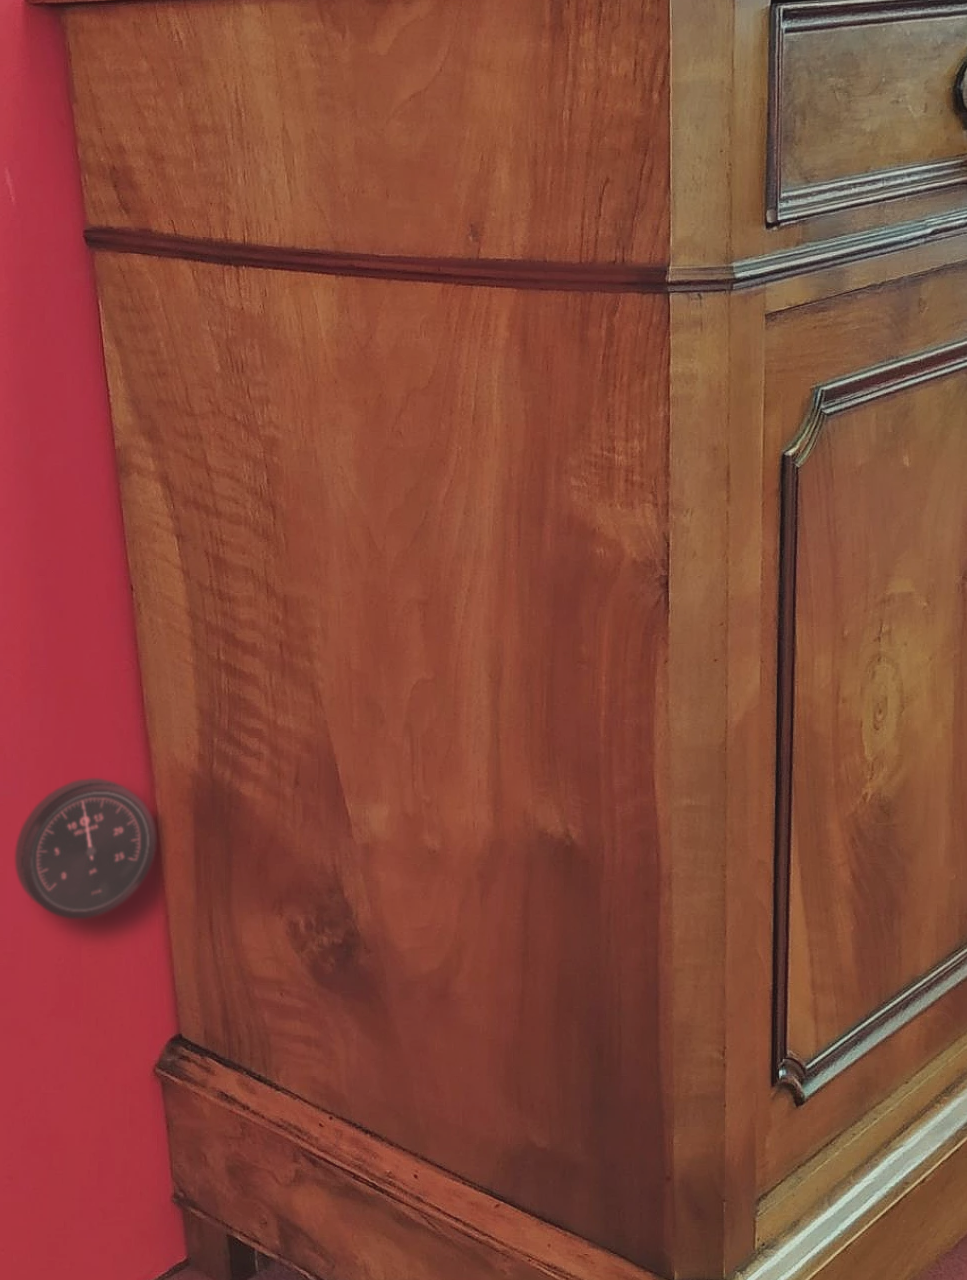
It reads 12.5,µA
